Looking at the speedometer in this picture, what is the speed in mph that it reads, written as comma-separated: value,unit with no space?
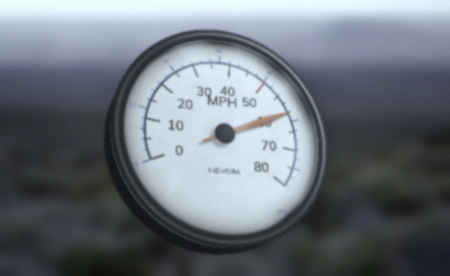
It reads 60,mph
